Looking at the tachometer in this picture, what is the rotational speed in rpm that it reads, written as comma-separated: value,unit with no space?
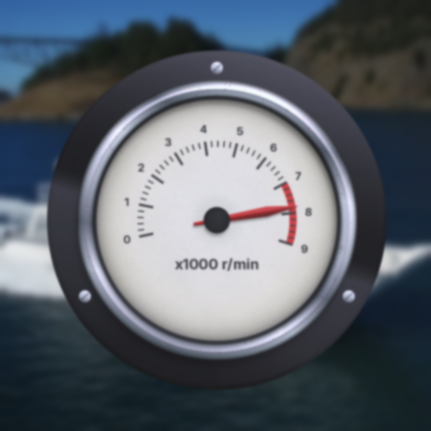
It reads 7800,rpm
